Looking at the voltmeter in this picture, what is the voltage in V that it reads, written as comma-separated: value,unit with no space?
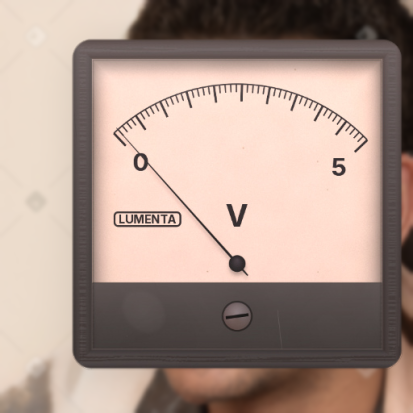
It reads 0.1,V
